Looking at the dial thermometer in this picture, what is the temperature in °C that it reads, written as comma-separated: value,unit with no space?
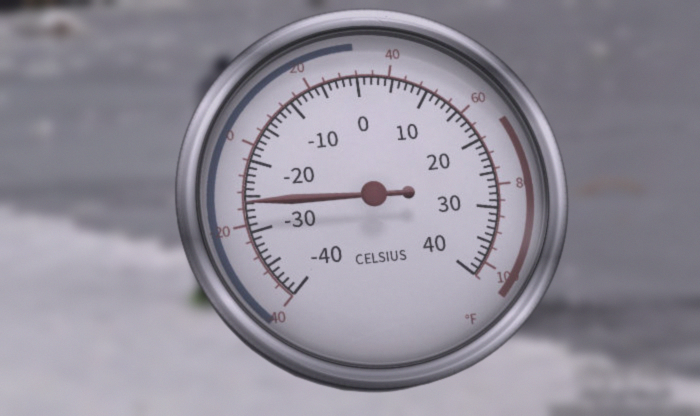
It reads -26,°C
